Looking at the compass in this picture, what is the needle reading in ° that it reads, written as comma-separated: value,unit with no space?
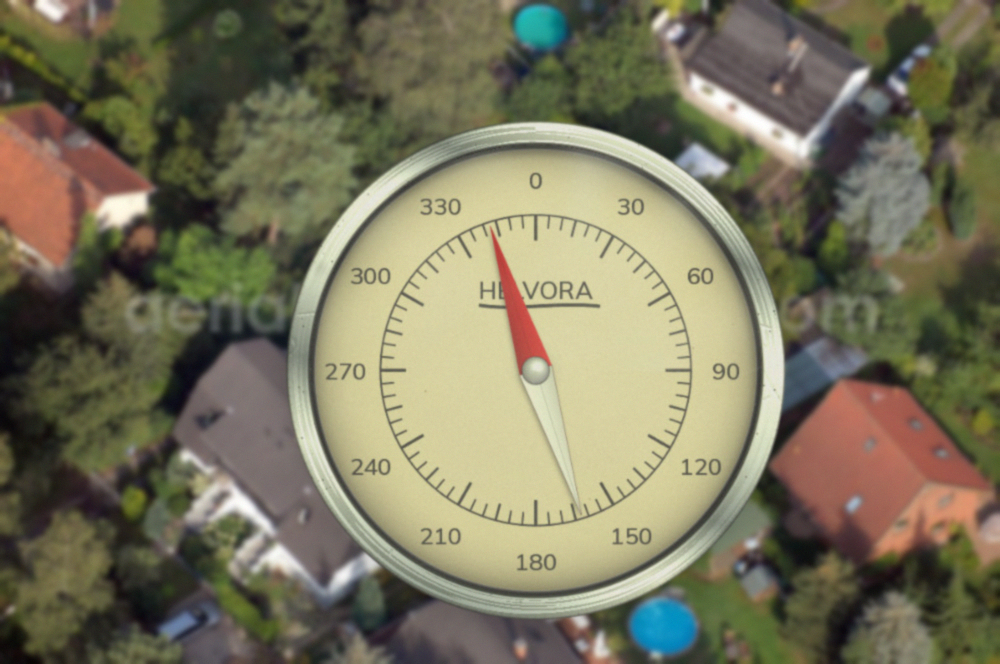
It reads 342.5,°
